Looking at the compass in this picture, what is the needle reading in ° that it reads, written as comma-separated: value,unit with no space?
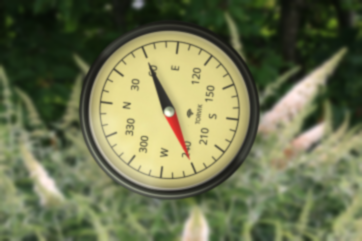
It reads 240,°
